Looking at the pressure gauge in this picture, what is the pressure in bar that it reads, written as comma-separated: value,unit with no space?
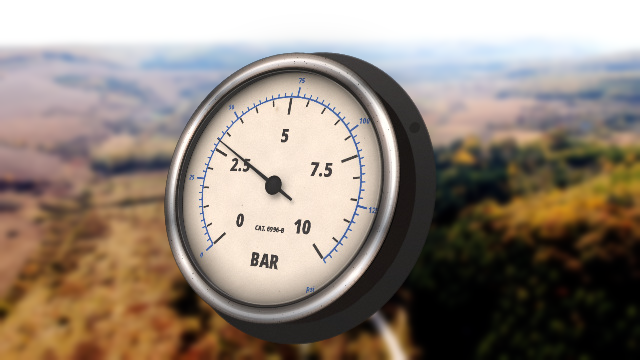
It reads 2.75,bar
